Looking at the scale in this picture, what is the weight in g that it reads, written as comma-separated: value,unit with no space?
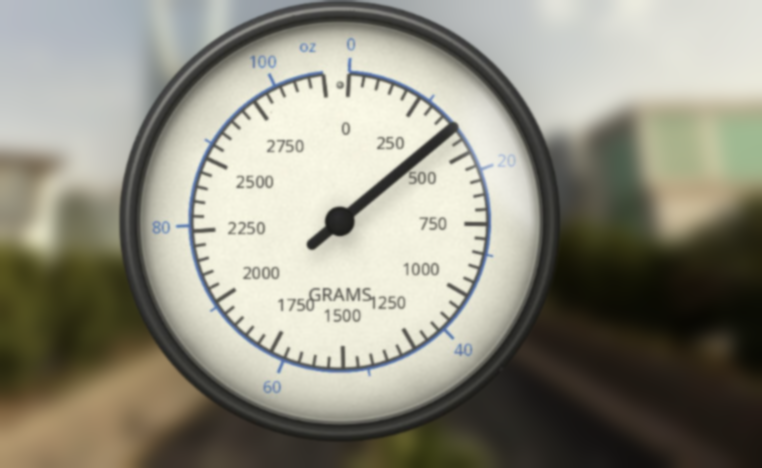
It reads 400,g
